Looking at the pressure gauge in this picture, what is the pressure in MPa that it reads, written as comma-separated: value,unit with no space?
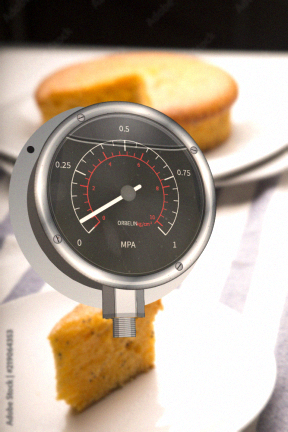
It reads 0.05,MPa
